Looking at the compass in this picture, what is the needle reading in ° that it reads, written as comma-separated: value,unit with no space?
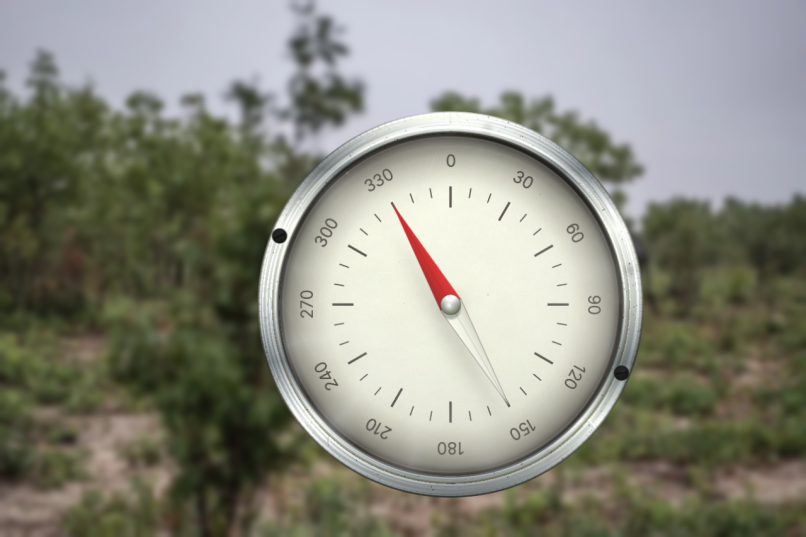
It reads 330,°
